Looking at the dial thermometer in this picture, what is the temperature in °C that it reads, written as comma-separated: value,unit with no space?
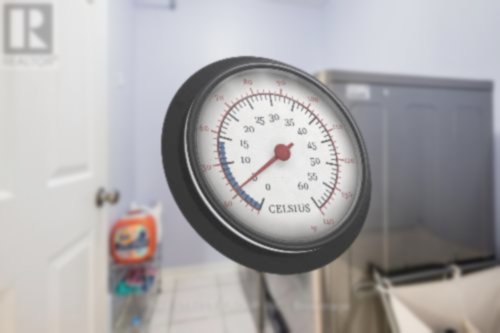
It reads 5,°C
